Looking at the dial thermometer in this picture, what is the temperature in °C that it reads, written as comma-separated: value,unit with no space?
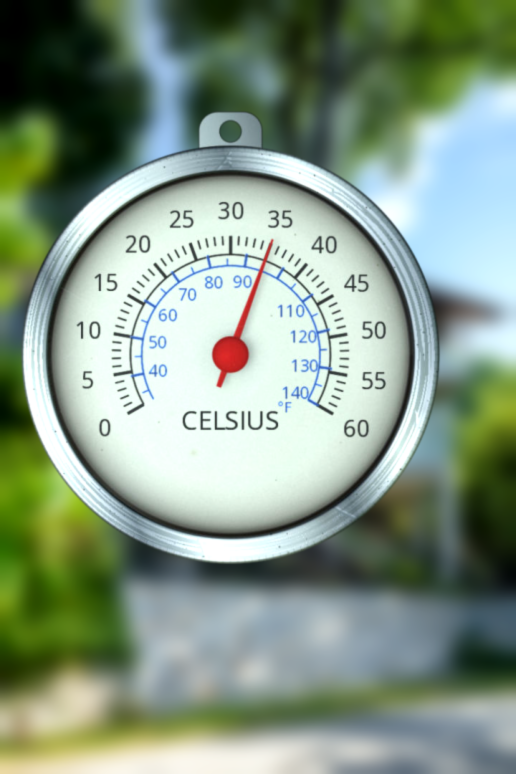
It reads 35,°C
